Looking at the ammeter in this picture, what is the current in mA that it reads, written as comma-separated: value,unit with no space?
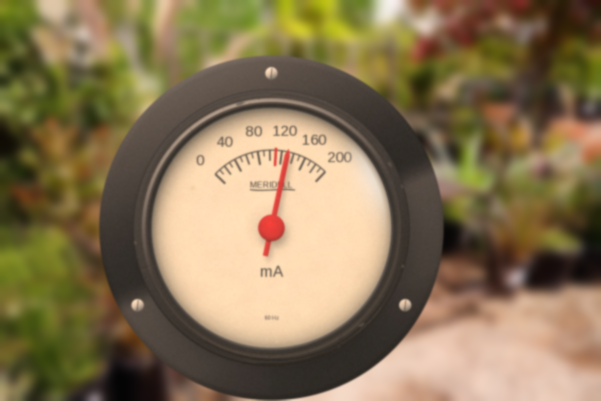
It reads 130,mA
